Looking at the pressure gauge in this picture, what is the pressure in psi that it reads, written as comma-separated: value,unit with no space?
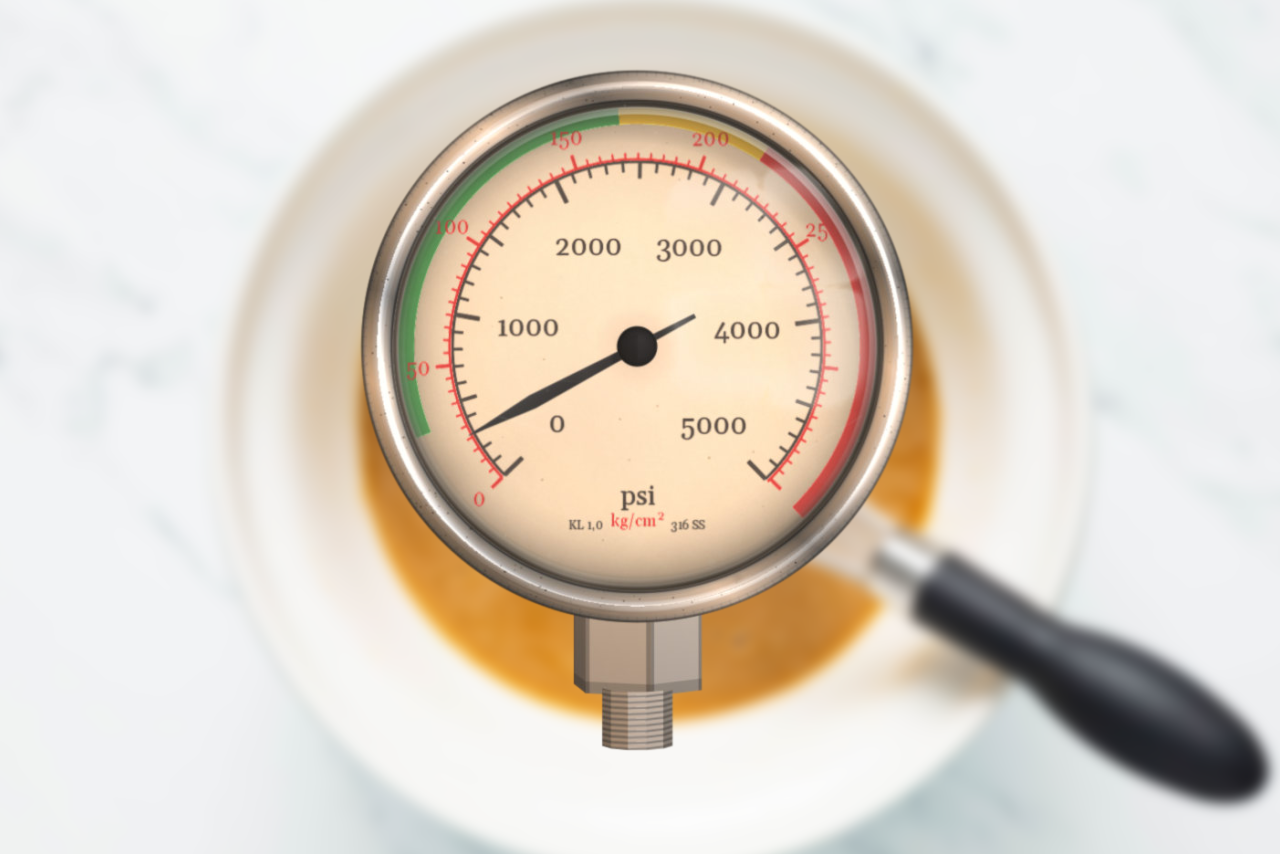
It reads 300,psi
